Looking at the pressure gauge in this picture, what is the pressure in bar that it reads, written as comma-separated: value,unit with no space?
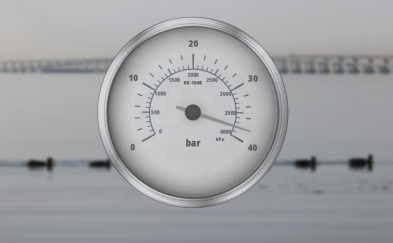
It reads 38,bar
